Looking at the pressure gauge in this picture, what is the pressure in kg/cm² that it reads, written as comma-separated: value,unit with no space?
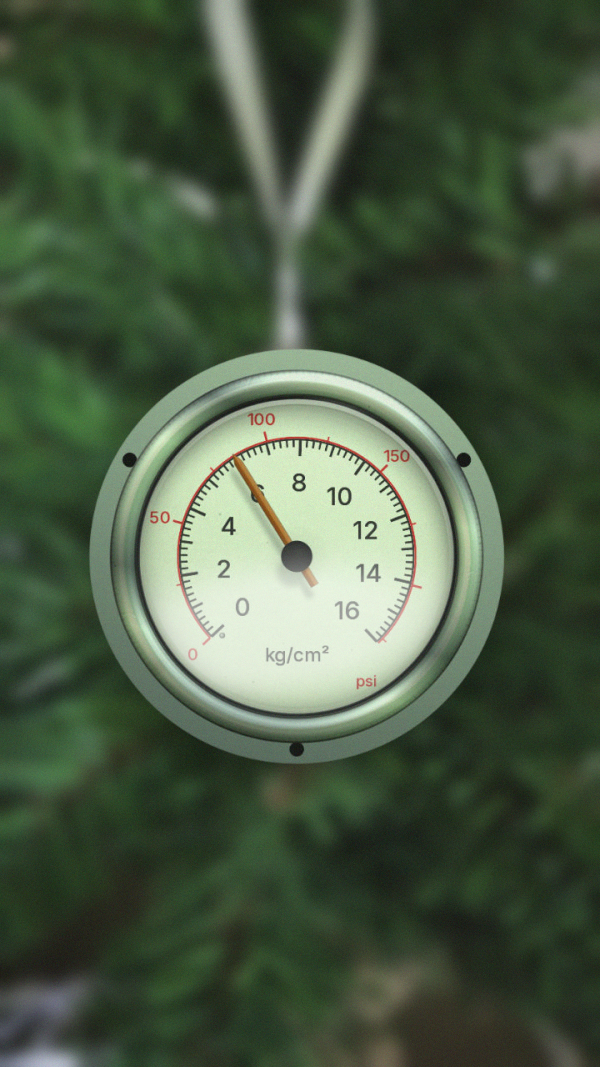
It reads 6,kg/cm²
